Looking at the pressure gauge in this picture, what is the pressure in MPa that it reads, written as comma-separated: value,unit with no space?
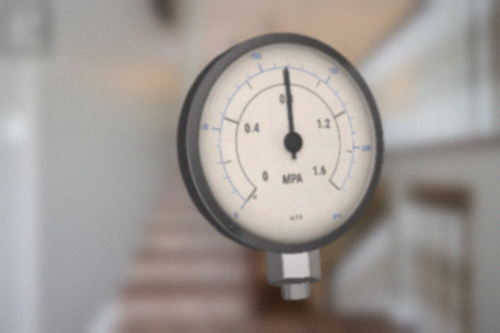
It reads 0.8,MPa
